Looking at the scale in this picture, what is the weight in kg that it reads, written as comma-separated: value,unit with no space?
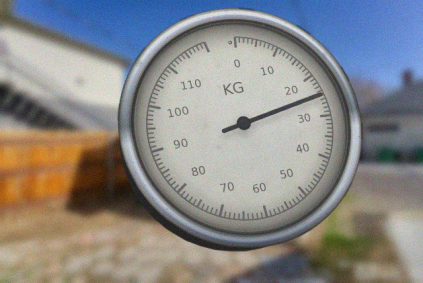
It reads 25,kg
